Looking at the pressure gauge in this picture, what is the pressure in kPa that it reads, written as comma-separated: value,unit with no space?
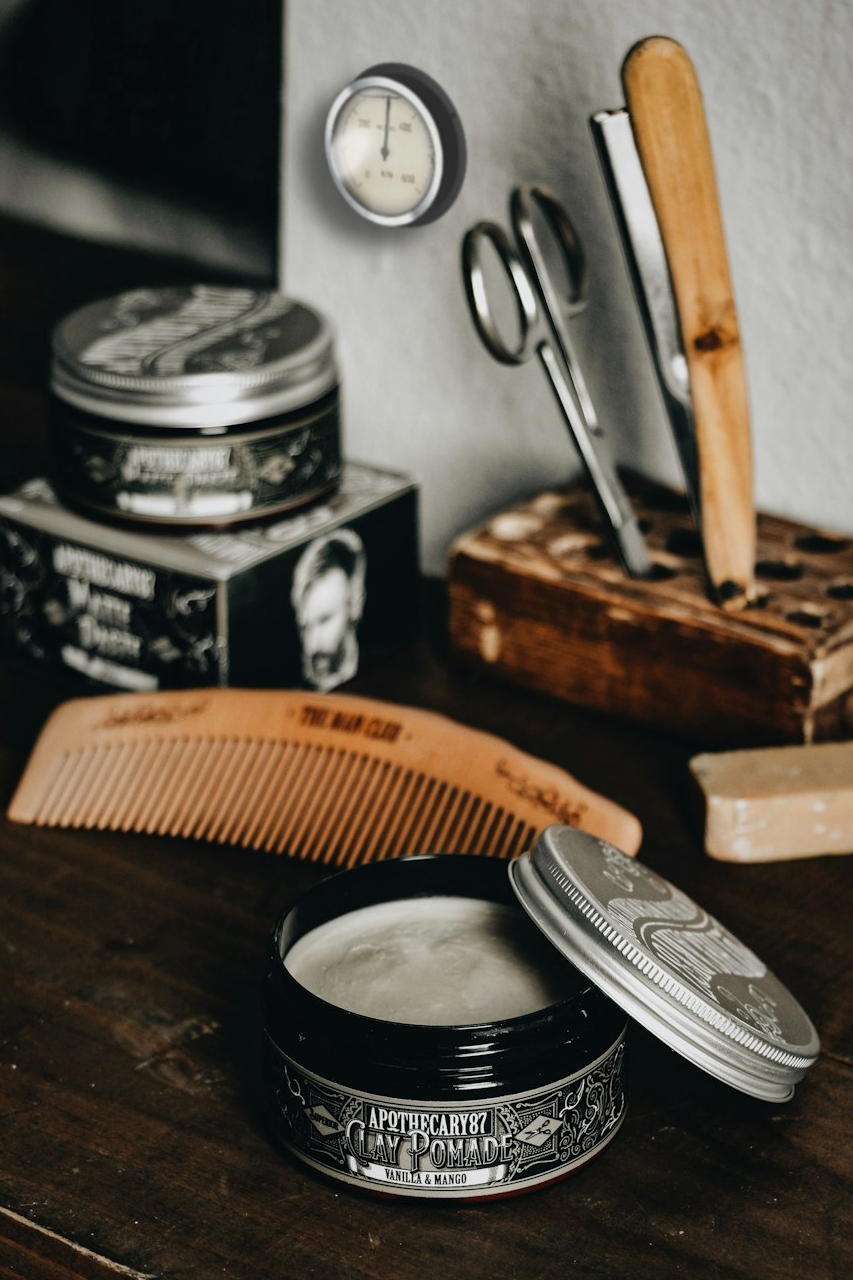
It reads 320,kPa
